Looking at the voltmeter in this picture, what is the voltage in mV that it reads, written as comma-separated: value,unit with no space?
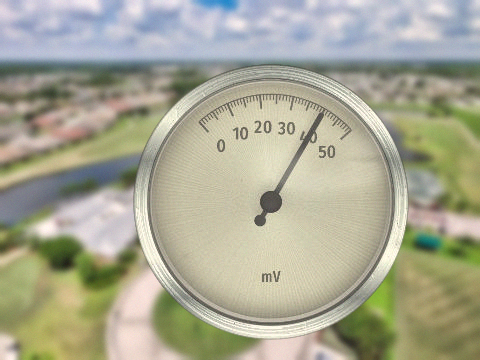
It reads 40,mV
